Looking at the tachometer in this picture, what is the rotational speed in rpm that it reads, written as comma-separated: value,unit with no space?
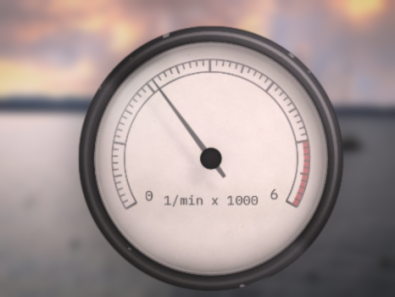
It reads 2100,rpm
